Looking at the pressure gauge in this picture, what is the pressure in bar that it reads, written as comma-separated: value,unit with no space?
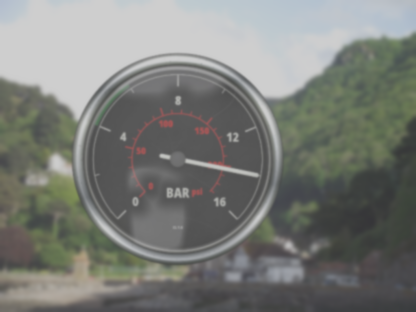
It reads 14,bar
